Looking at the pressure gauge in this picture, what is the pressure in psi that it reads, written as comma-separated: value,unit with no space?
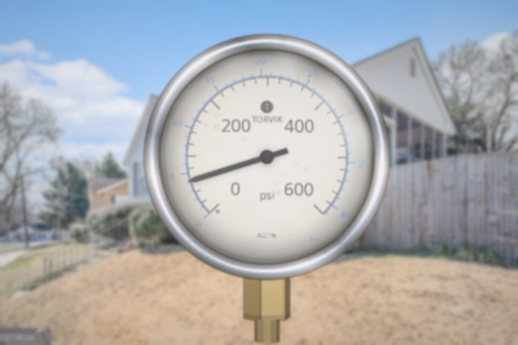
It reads 60,psi
